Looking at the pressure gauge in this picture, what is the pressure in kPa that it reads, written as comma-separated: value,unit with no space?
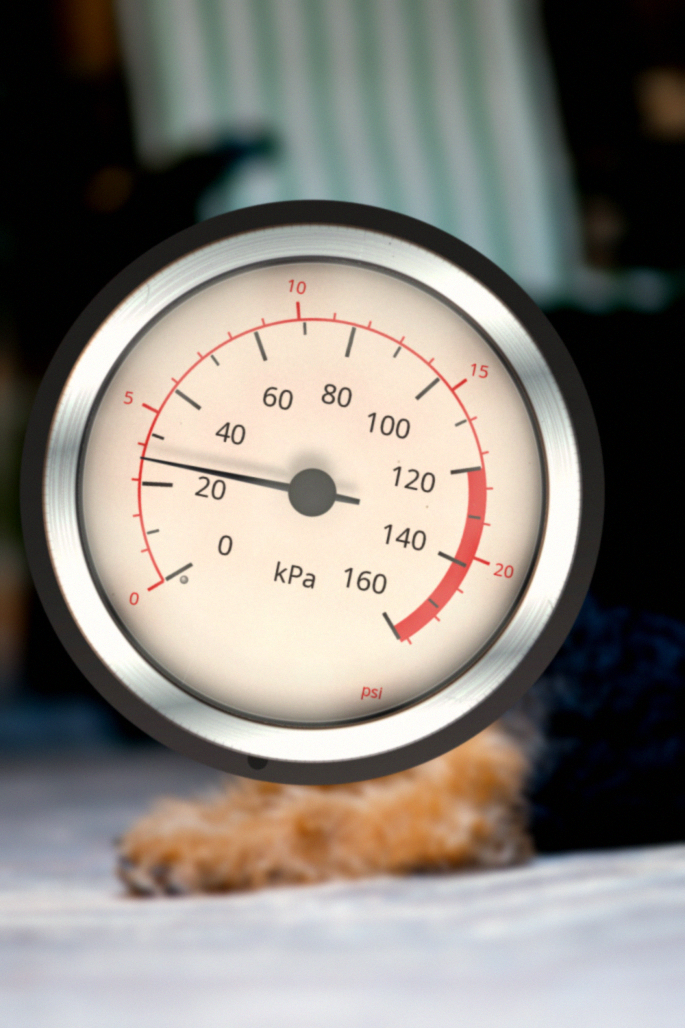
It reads 25,kPa
